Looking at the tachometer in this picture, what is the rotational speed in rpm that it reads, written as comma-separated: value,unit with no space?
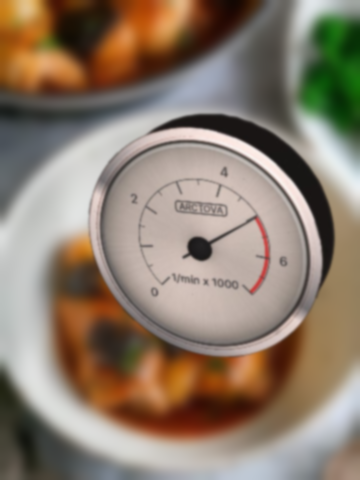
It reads 5000,rpm
